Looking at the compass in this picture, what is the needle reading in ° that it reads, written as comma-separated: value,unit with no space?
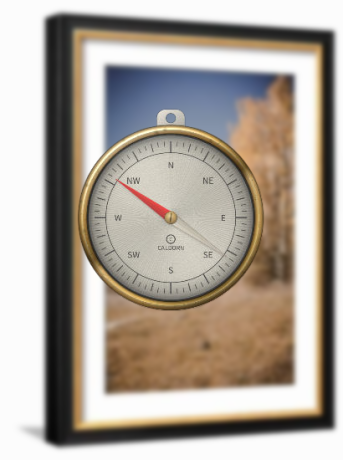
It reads 305,°
